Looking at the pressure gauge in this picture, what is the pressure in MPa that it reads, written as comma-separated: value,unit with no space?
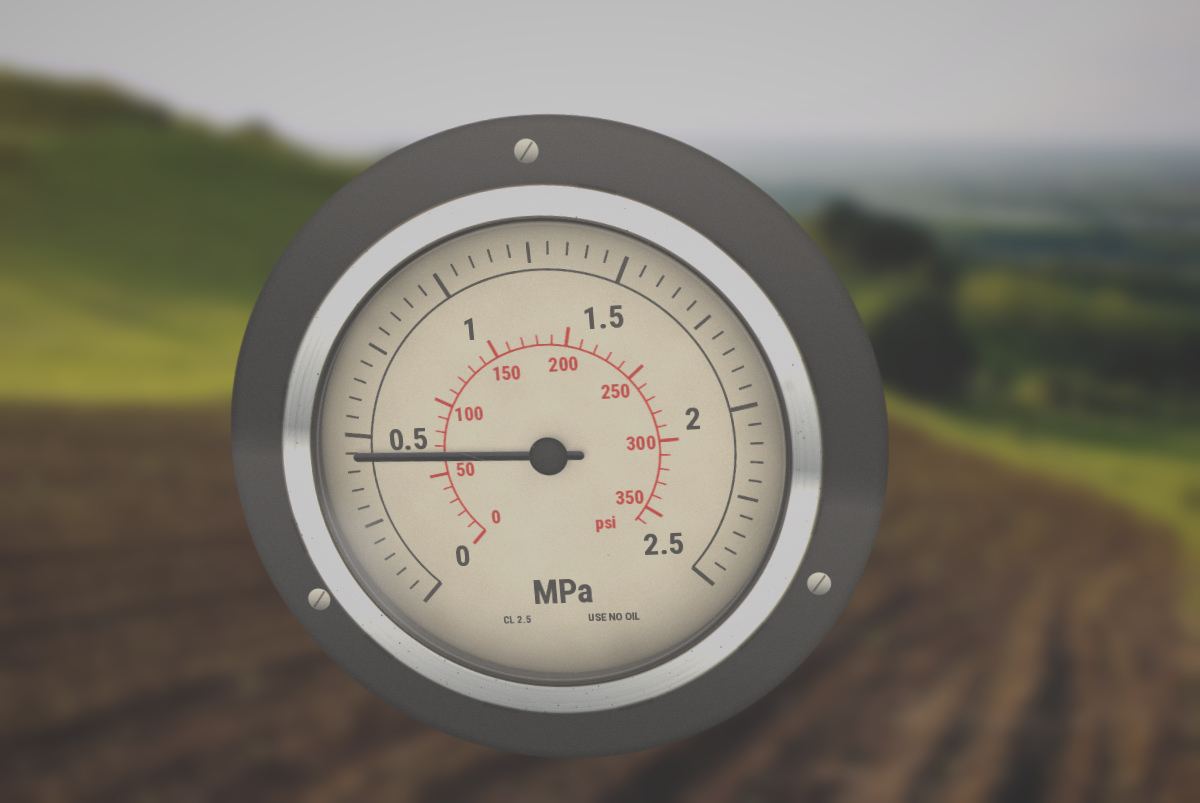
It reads 0.45,MPa
